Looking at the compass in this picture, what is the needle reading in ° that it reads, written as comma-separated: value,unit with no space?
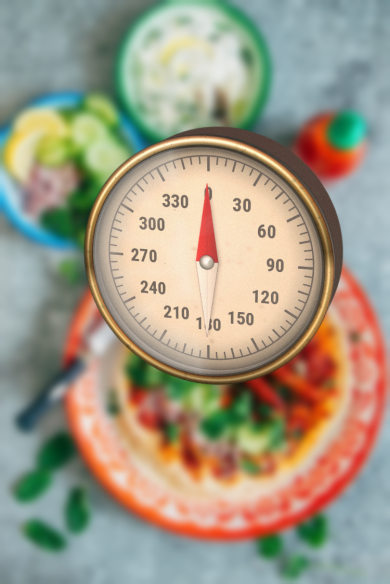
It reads 0,°
